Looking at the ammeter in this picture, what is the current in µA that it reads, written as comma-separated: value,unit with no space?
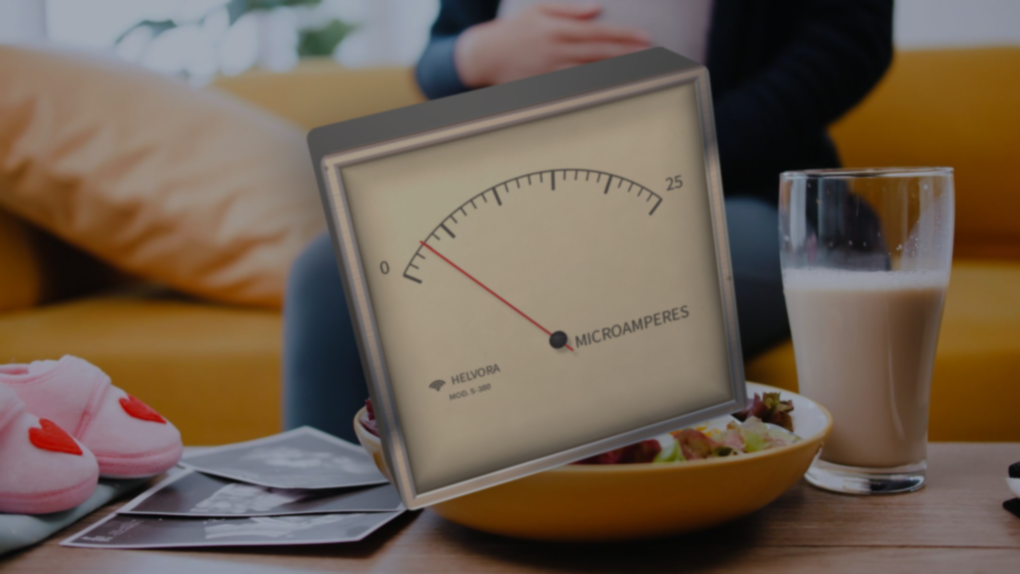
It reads 3,µA
